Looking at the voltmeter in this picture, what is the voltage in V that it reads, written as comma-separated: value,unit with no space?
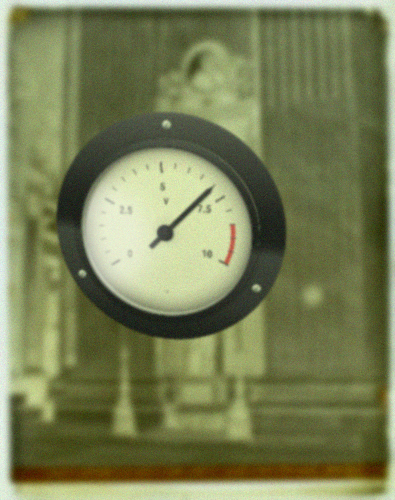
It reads 7,V
